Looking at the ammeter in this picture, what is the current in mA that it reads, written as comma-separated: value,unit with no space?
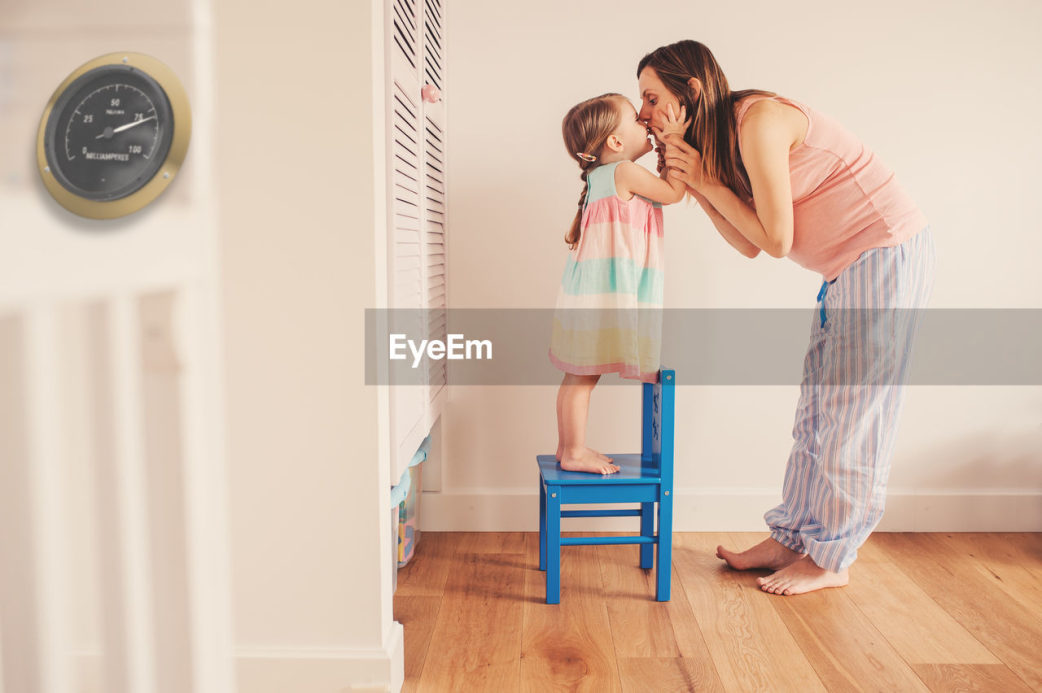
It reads 80,mA
